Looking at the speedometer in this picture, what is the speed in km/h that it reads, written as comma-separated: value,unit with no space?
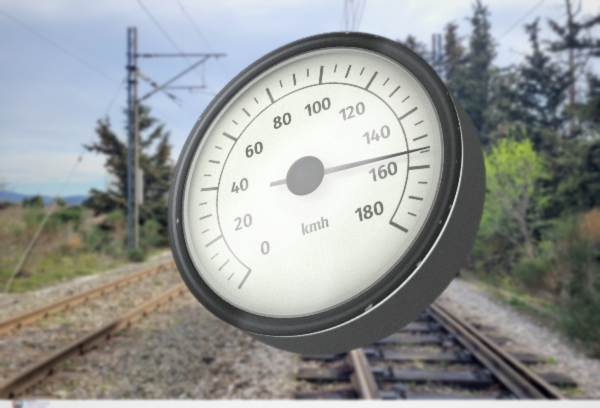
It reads 155,km/h
